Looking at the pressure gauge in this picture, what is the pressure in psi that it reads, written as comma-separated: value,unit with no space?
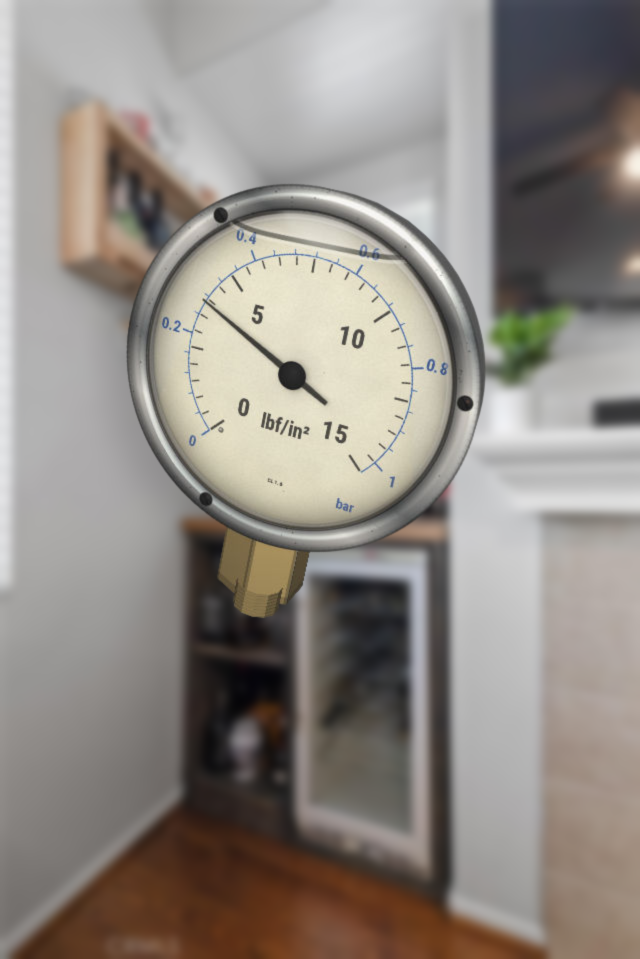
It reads 4,psi
